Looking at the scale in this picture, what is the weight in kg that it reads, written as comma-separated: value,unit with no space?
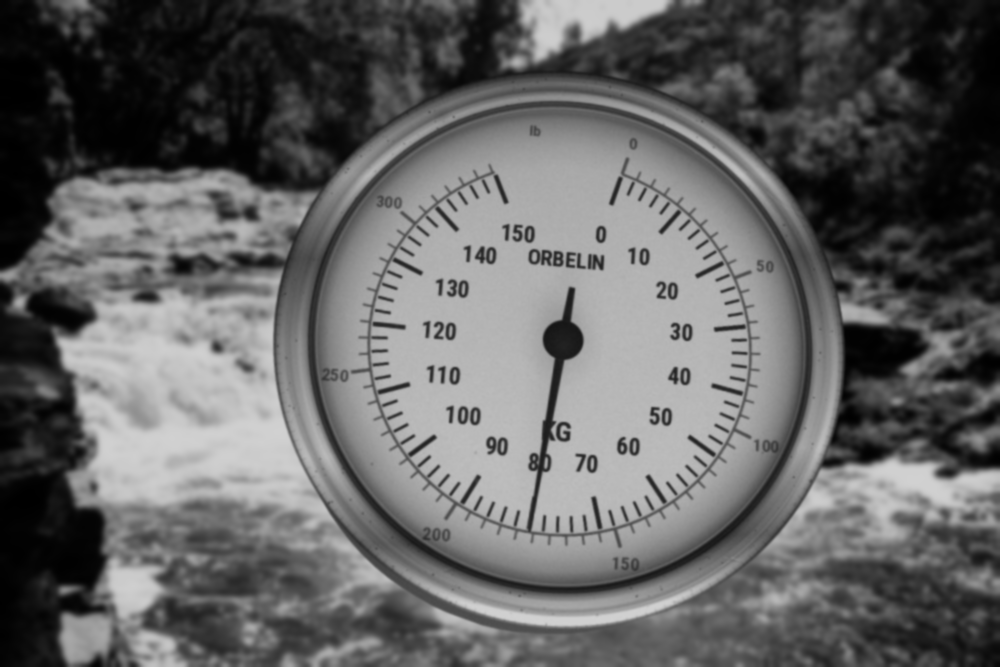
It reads 80,kg
